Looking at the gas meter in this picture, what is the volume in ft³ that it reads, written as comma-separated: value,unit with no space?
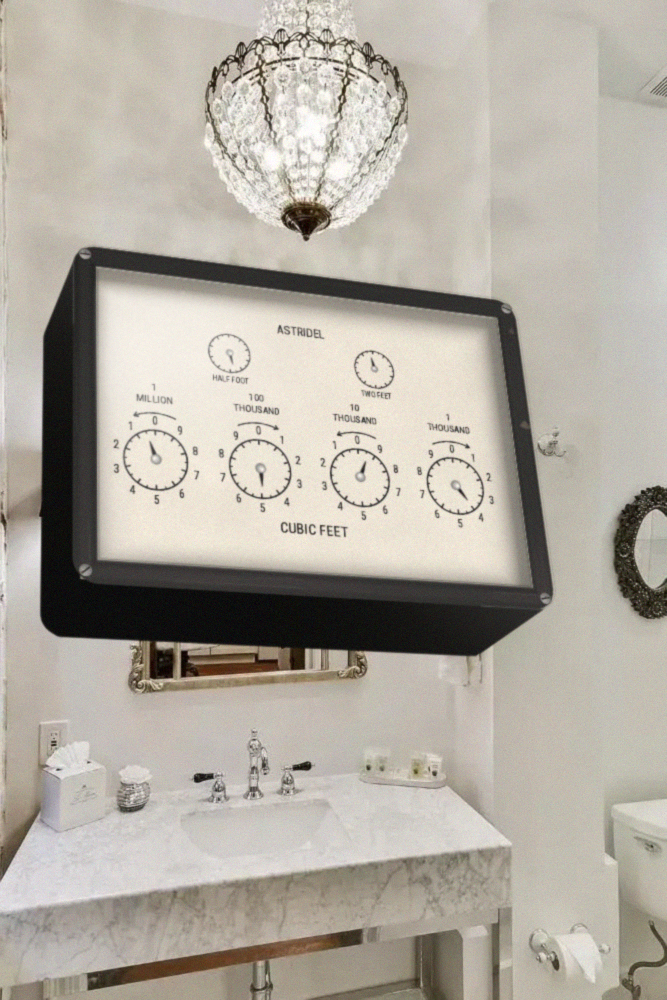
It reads 49400,ft³
